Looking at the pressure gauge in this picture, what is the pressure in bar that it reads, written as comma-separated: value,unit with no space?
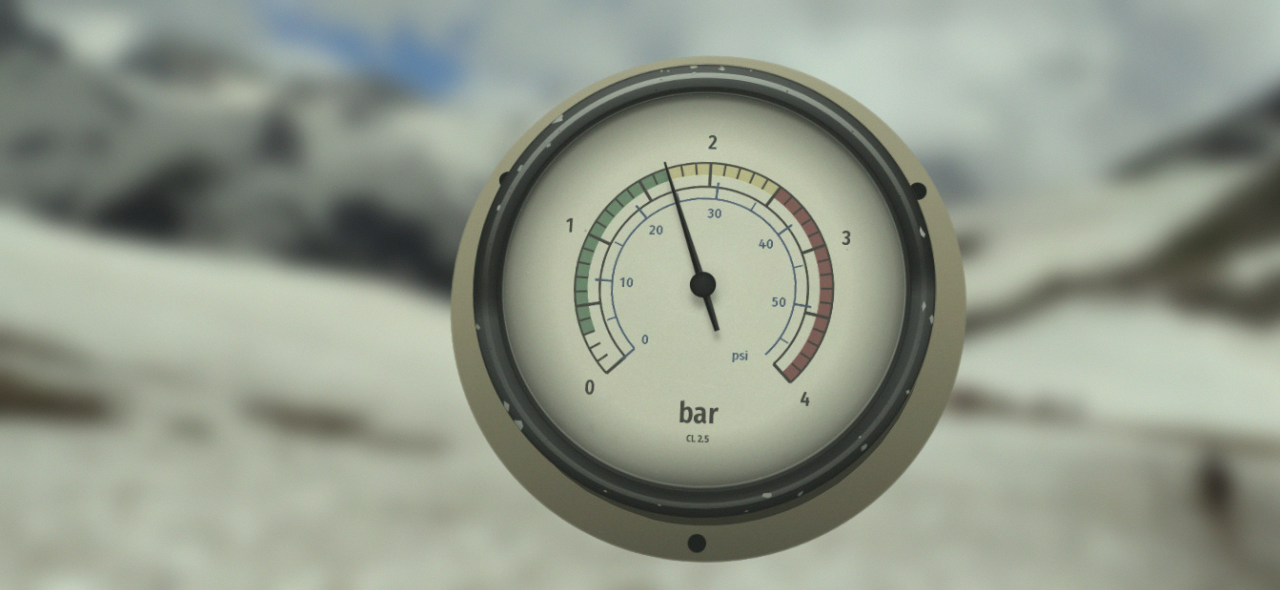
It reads 1.7,bar
